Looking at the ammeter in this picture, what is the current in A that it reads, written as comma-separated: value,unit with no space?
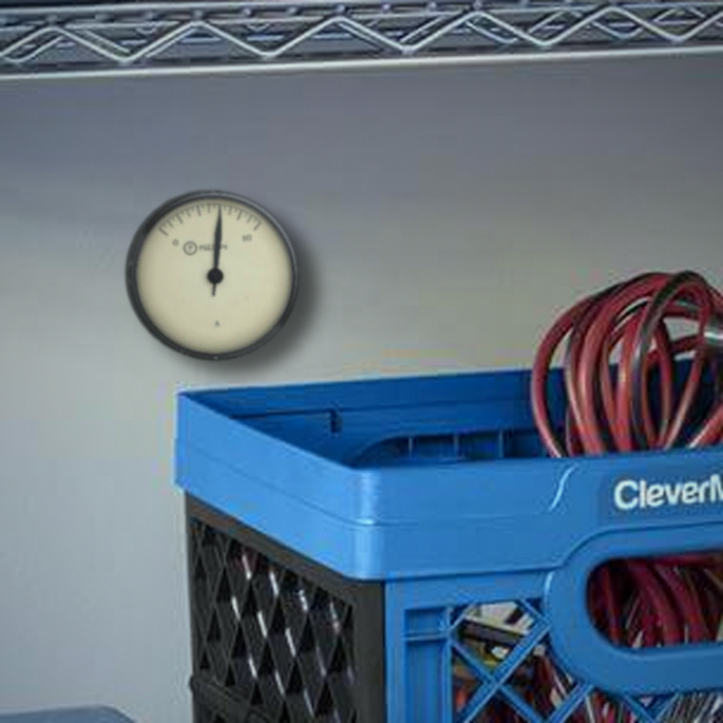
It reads 6,A
